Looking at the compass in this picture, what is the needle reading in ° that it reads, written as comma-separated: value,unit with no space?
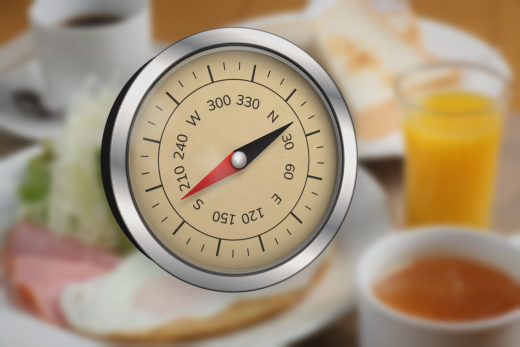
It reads 195,°
